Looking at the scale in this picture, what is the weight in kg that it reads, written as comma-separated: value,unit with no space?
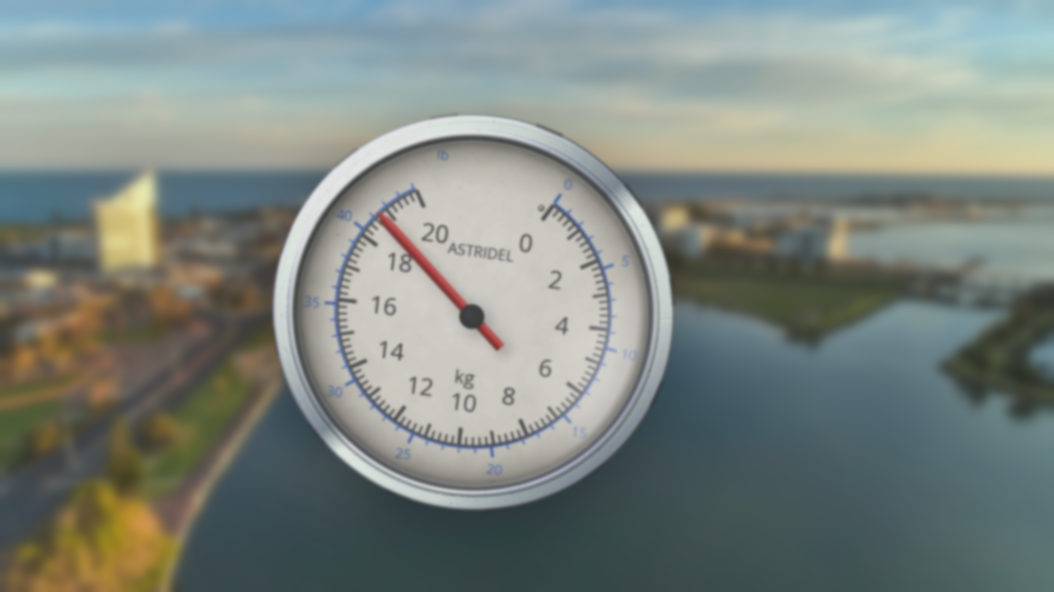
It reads 18.8,kg
